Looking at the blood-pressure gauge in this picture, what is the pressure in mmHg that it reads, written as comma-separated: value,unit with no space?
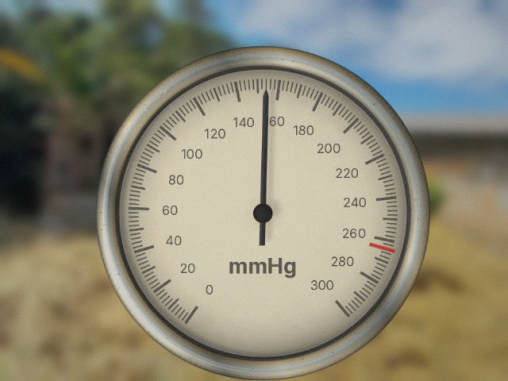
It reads 154,mmHg
